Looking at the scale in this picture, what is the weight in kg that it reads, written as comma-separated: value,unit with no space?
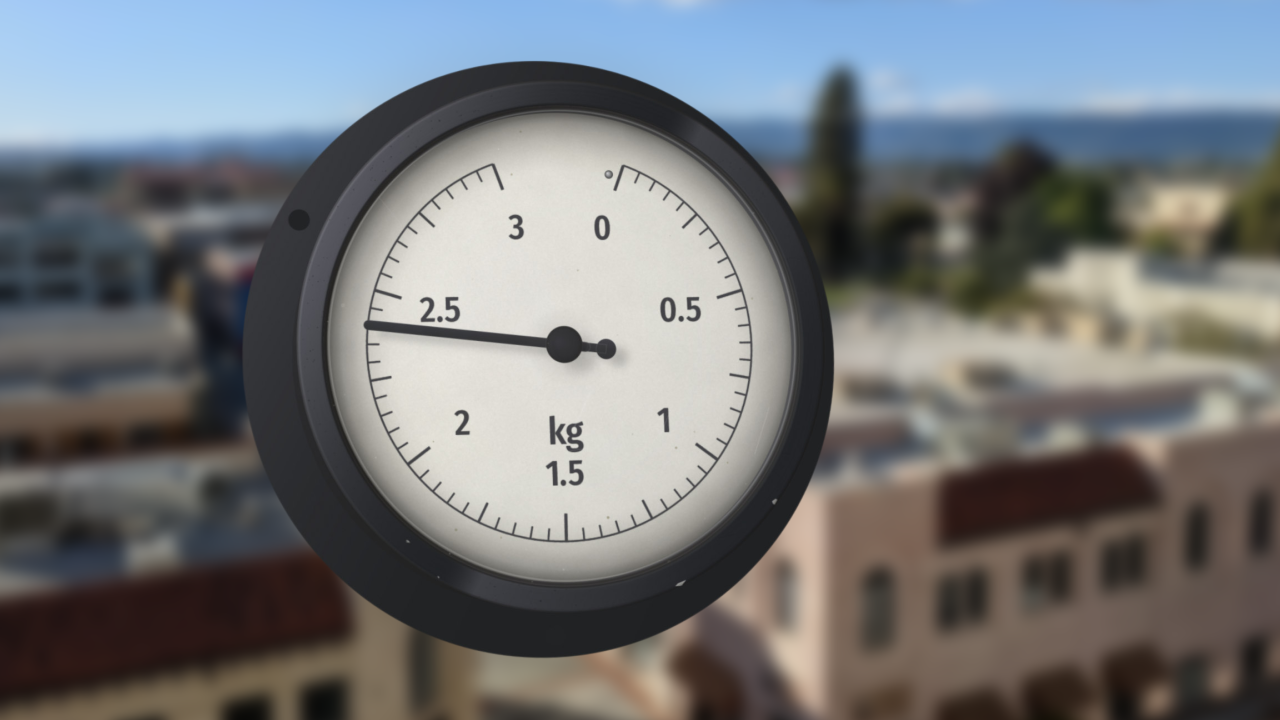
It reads 2.4,kg
